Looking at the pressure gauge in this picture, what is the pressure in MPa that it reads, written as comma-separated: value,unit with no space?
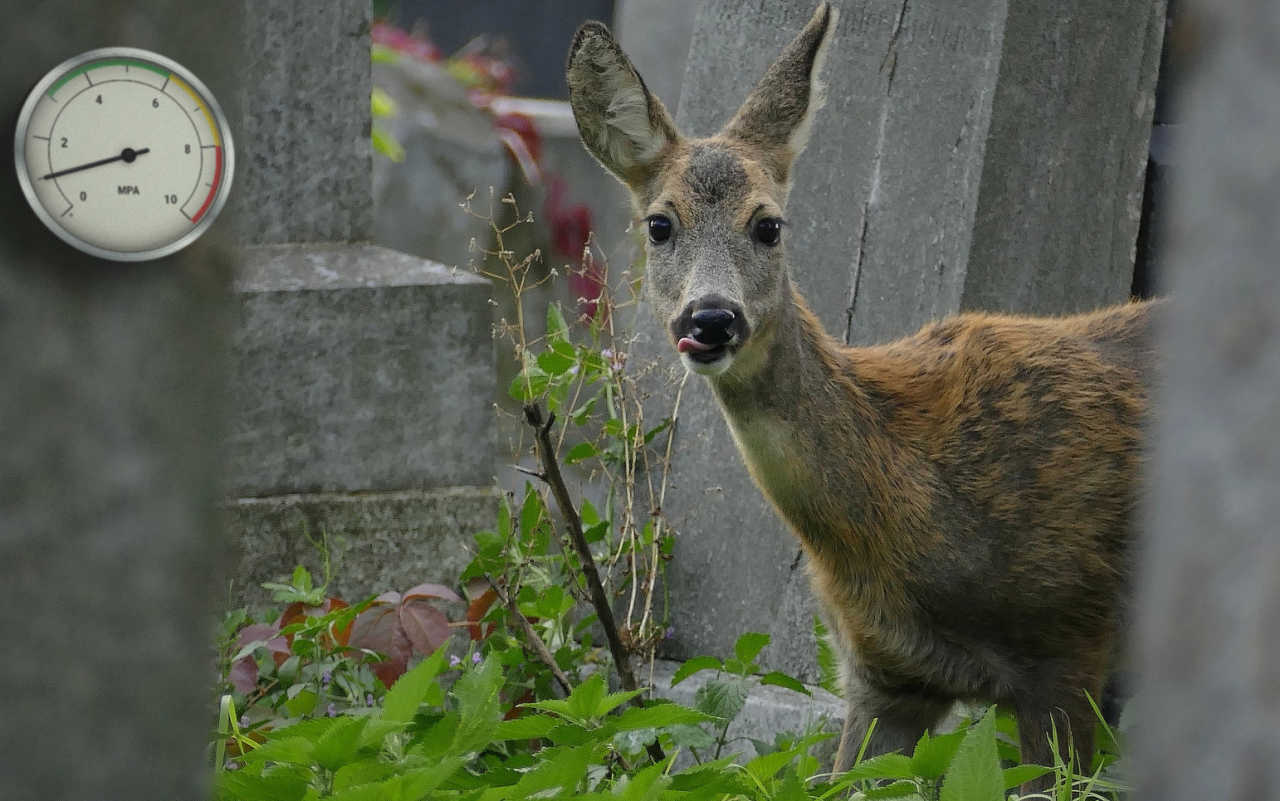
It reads 1,MPa
